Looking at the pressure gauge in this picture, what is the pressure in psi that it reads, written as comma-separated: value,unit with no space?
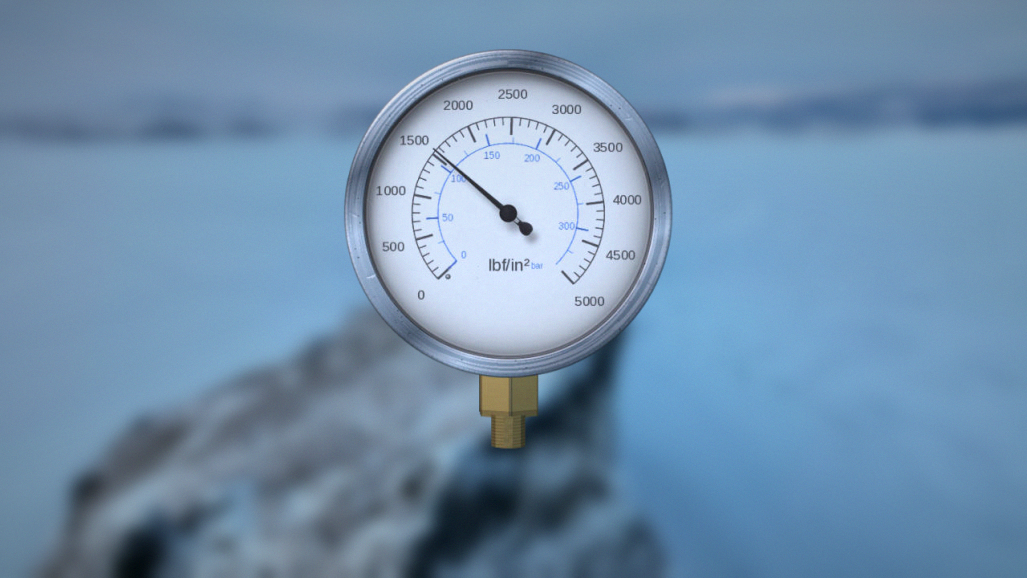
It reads 1550,psi
